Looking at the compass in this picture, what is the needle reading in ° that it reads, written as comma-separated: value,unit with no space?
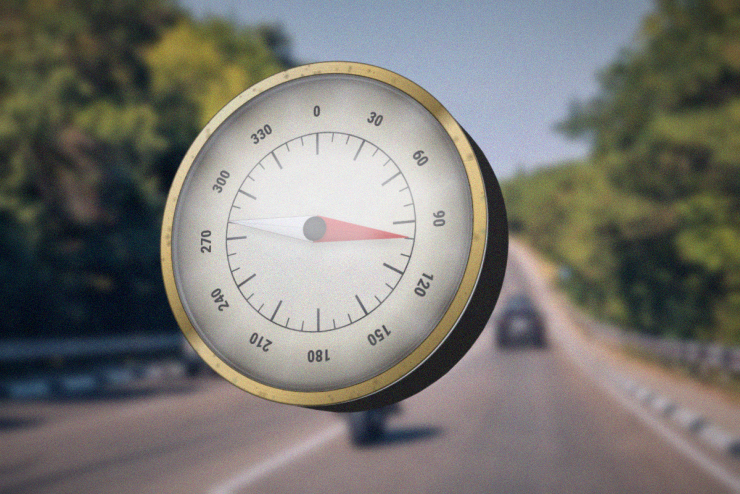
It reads 100,°
